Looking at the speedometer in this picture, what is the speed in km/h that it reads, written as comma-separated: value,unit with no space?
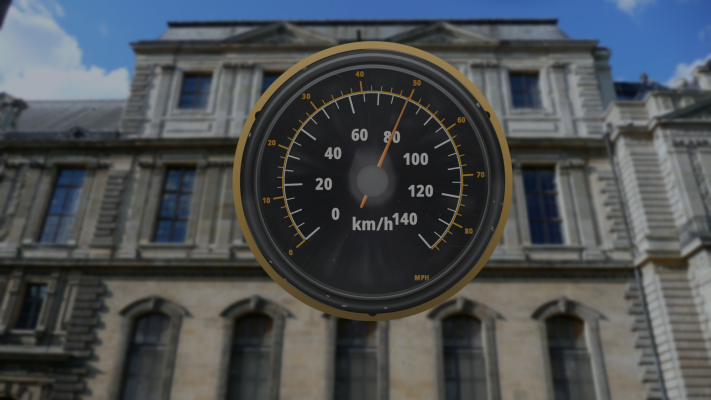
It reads 80,km/h
